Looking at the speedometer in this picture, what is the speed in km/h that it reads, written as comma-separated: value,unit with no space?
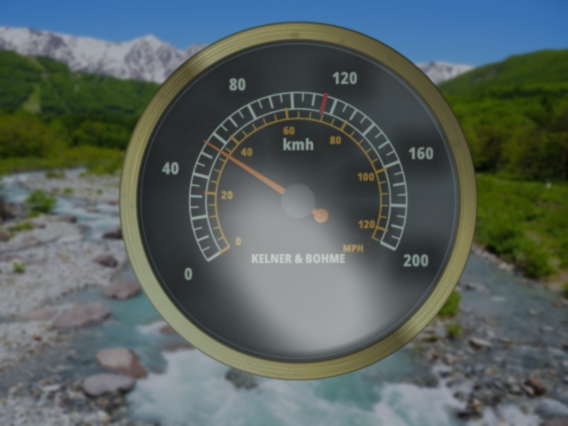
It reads 55,km/h
